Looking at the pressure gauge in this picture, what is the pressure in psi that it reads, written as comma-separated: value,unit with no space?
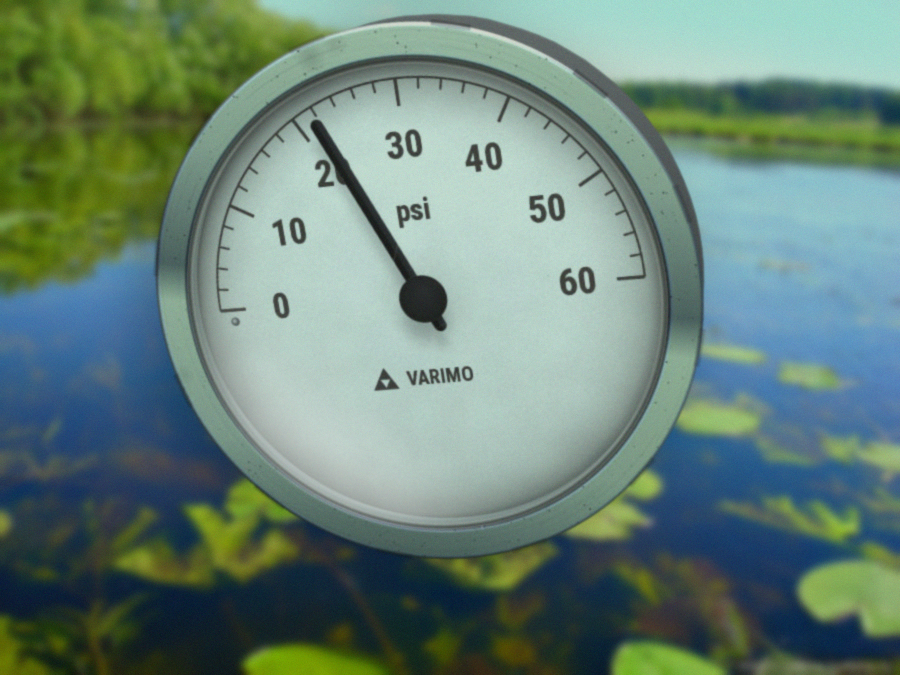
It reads 22,psi
